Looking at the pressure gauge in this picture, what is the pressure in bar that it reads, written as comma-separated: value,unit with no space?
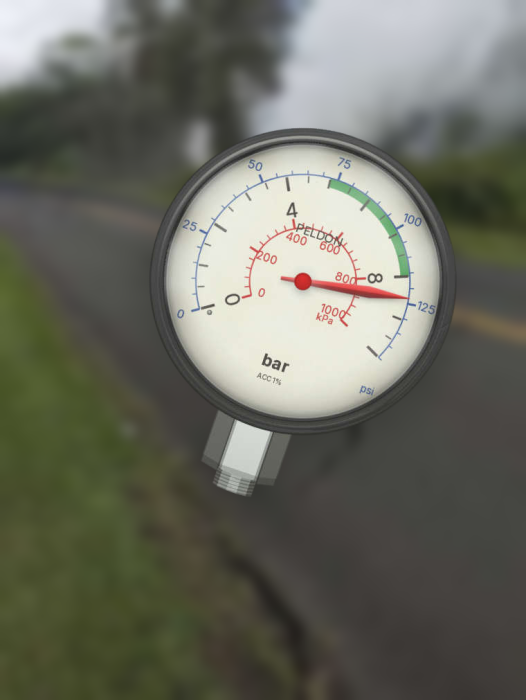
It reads 8.5,bar
